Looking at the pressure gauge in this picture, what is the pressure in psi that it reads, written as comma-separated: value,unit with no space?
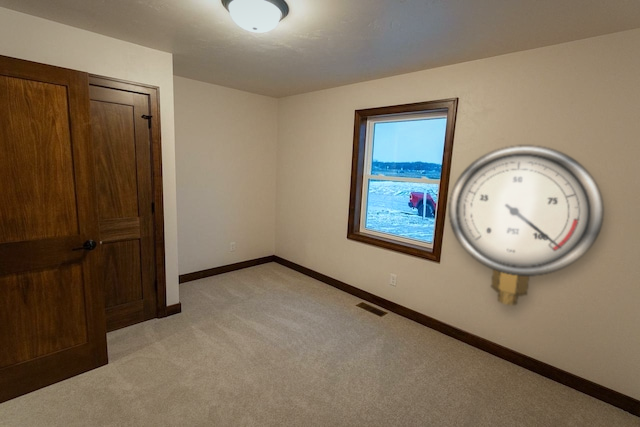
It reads 97.5,psi
